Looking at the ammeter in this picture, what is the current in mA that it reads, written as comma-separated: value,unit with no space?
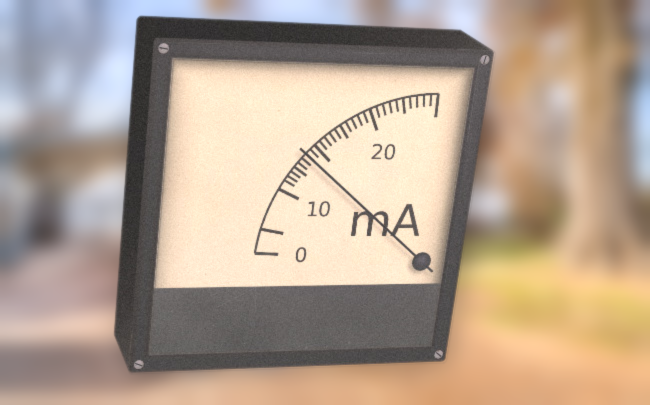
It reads 14,mA
